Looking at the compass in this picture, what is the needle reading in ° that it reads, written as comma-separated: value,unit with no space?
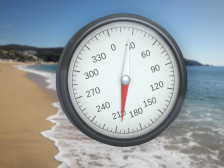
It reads 205,°
